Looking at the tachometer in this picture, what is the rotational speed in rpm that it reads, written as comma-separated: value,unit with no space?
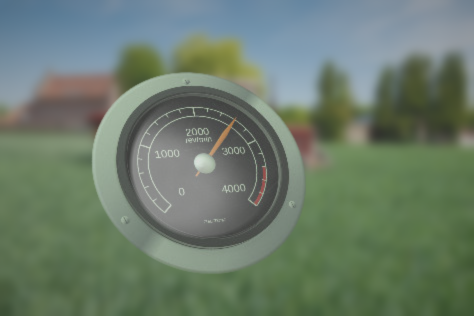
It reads 2600,rpm
